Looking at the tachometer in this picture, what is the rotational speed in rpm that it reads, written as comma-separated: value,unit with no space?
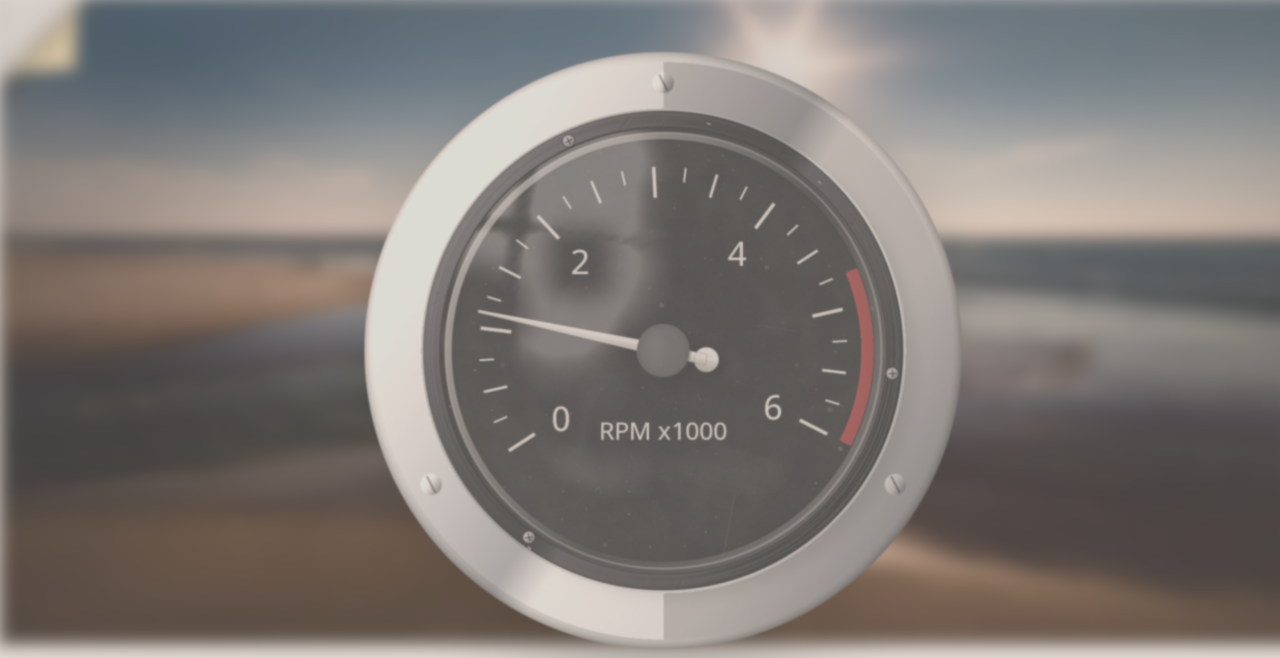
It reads 1125,rpm
